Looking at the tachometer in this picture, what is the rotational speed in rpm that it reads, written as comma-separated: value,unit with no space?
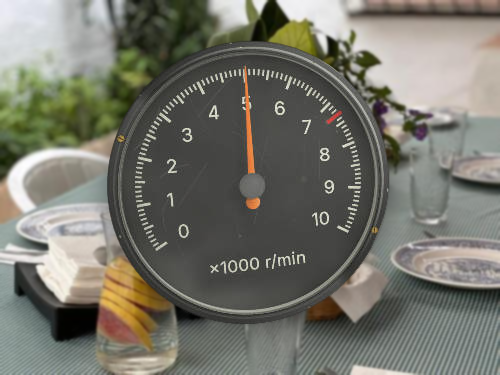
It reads 5000,rpm
